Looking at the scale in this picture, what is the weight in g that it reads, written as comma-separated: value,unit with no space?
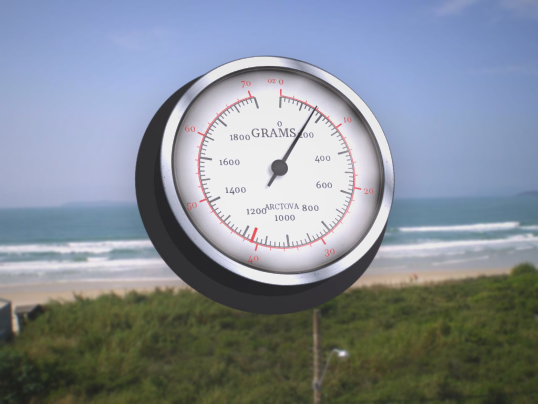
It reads 160,g
